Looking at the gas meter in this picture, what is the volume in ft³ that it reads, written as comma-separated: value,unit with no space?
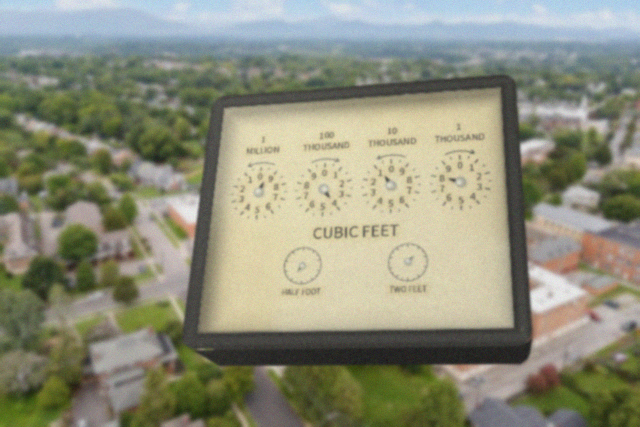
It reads 940800,ft³
